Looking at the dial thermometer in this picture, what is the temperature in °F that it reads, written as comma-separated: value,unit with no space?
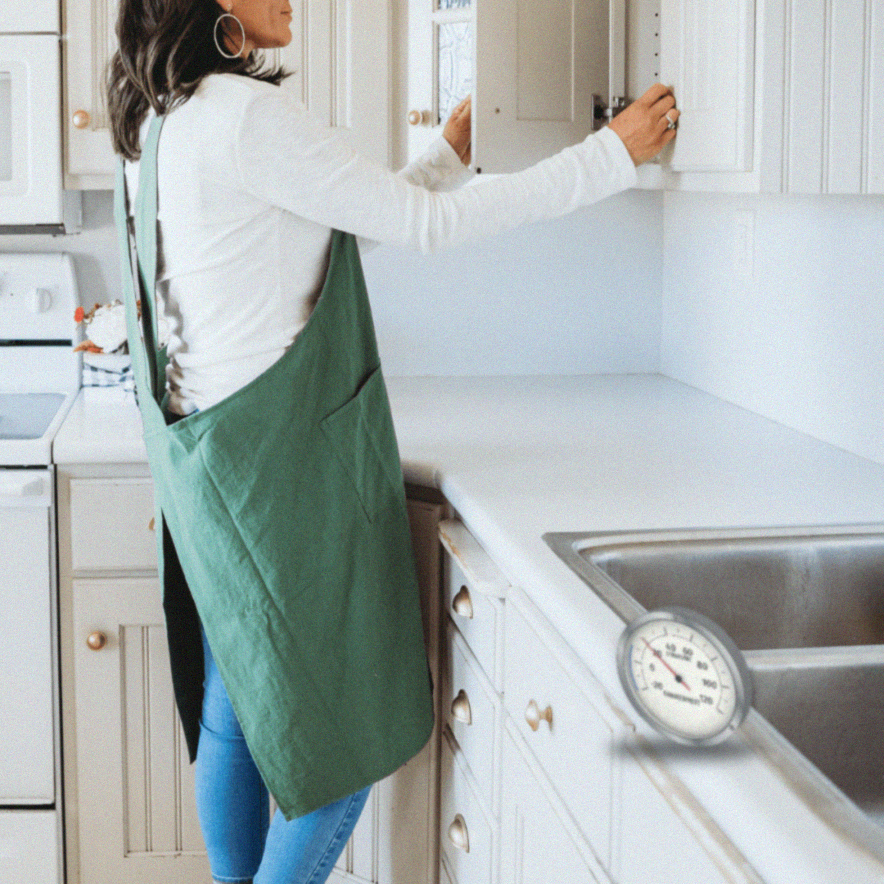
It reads 20,°F
